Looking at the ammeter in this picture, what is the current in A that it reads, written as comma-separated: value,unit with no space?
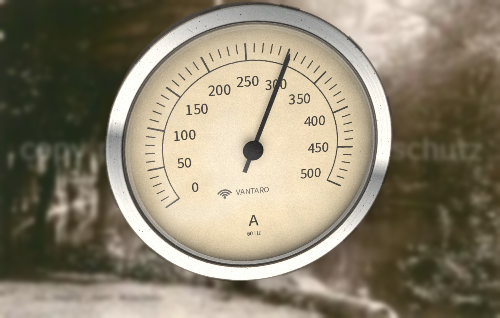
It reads 300,A
